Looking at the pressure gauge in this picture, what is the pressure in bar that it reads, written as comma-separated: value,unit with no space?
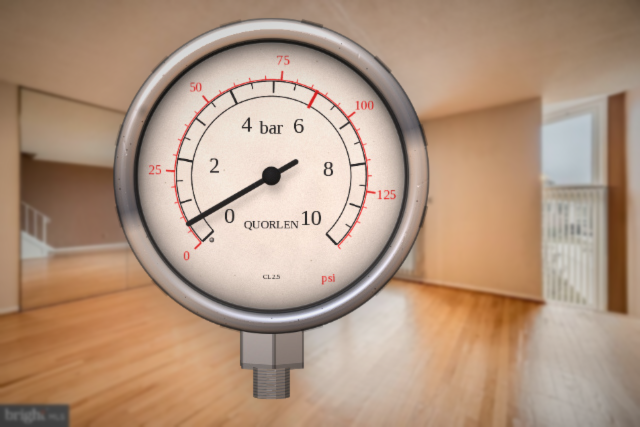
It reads 0.5,bar
